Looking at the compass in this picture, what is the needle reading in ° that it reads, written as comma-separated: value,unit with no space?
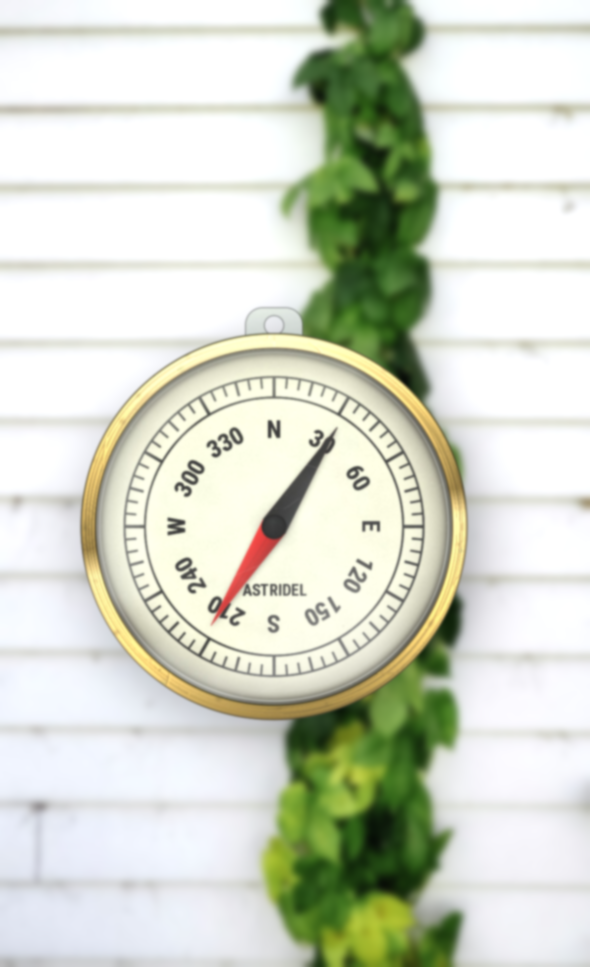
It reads 212.5,°
